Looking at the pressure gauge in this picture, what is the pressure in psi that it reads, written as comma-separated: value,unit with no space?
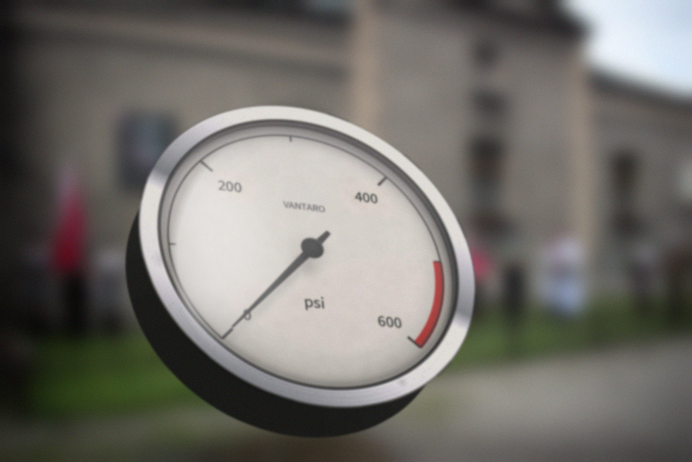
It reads 0,psi
